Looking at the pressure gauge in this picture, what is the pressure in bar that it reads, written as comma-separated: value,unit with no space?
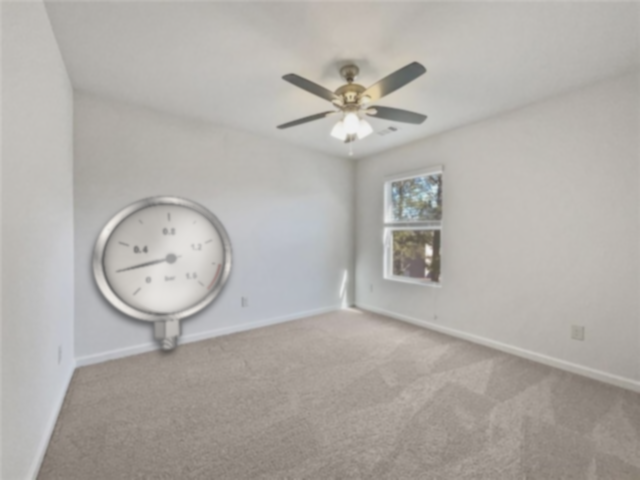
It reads 0.2,bar
